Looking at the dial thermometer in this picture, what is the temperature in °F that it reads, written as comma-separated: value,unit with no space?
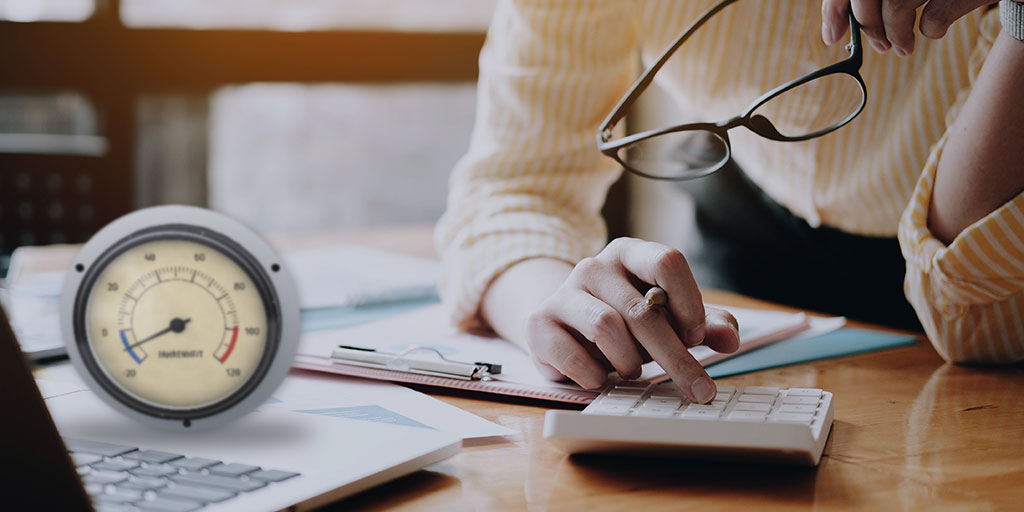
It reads -10,°F
